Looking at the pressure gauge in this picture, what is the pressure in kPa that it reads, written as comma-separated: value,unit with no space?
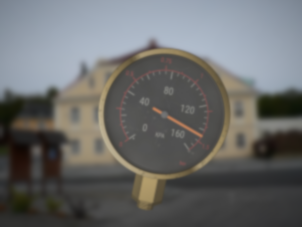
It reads 145,kPa
